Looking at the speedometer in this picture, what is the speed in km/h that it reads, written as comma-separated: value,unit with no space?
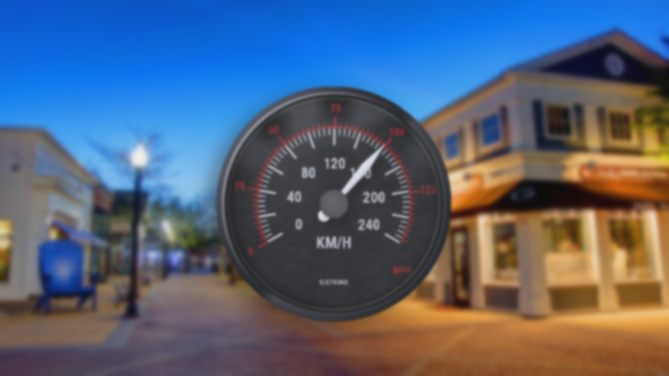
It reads 160,km/h
